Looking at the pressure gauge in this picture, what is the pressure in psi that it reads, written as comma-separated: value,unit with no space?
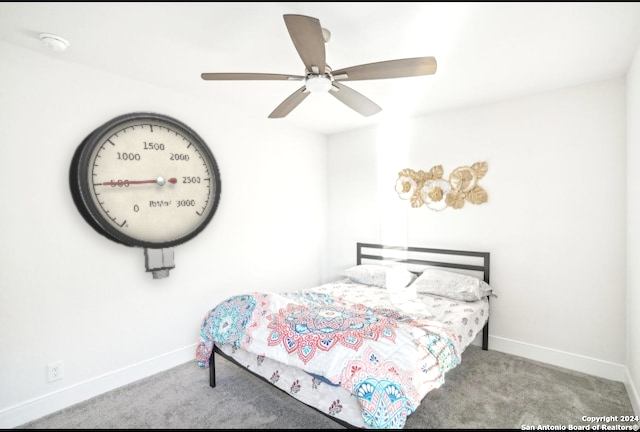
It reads 500,psi
